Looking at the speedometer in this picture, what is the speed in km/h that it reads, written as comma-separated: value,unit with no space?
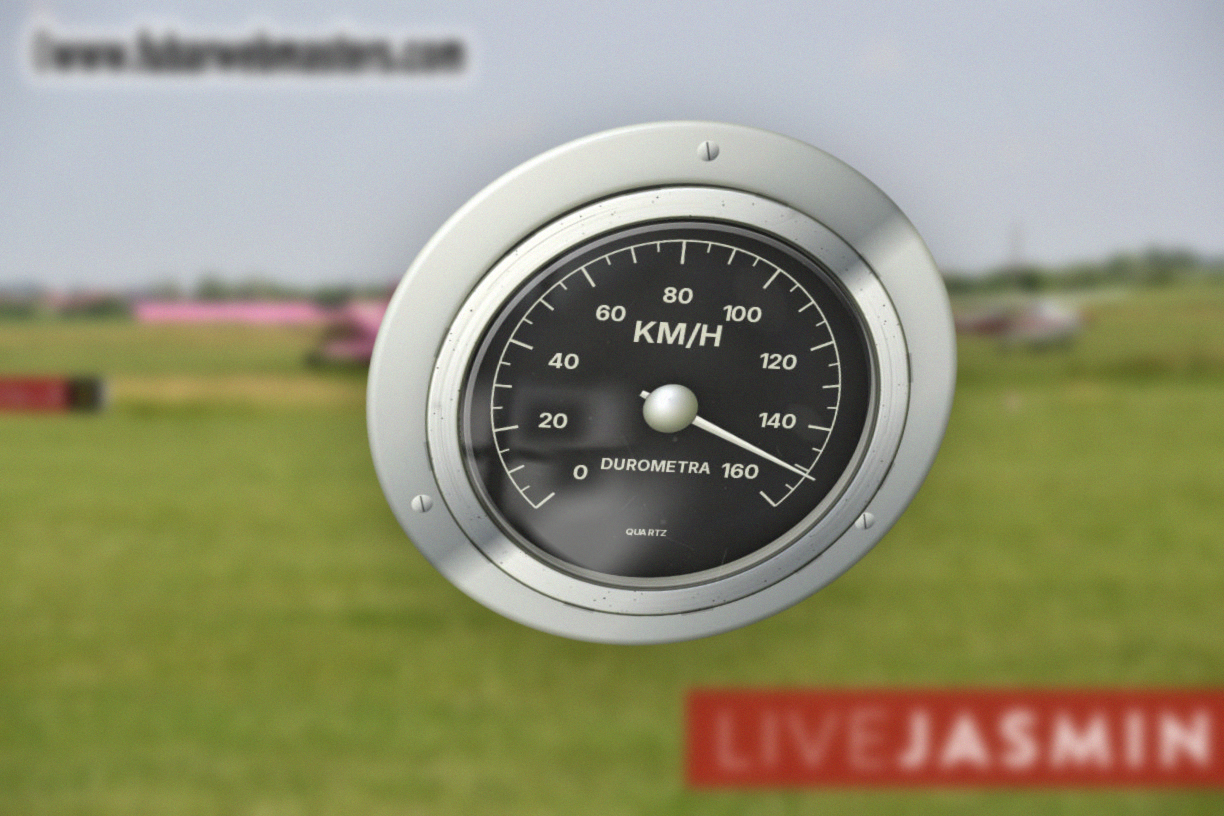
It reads 150,km/h
